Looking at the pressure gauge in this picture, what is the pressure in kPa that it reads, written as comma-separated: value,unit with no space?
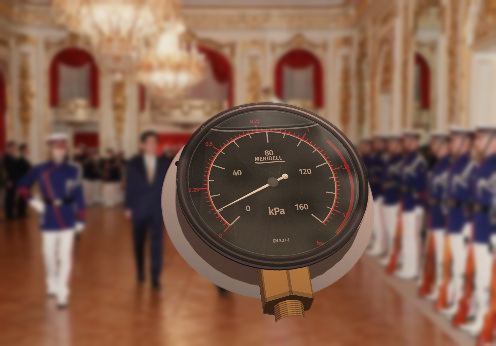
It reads 10,kPa
